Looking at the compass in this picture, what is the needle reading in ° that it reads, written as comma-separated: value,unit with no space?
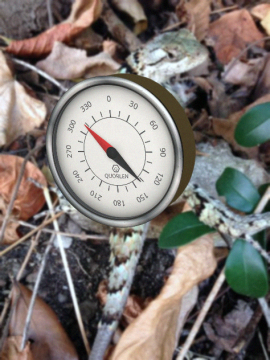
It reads 315,°
